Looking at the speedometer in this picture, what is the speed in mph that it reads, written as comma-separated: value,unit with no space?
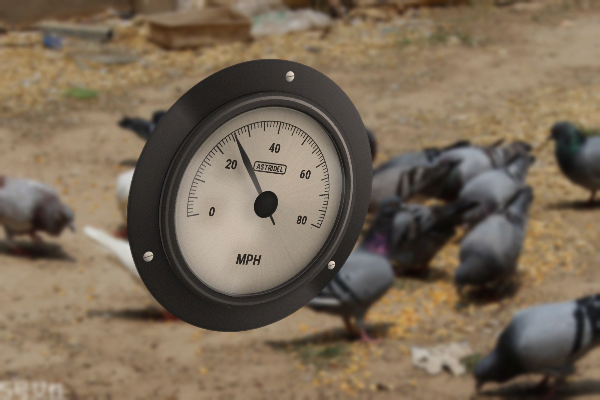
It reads 25,mph
